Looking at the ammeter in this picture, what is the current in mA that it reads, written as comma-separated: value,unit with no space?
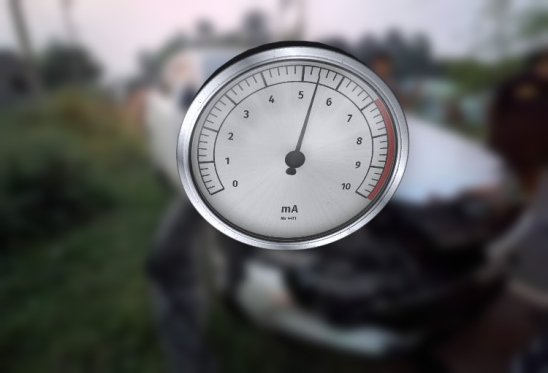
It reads 5.4,mA
